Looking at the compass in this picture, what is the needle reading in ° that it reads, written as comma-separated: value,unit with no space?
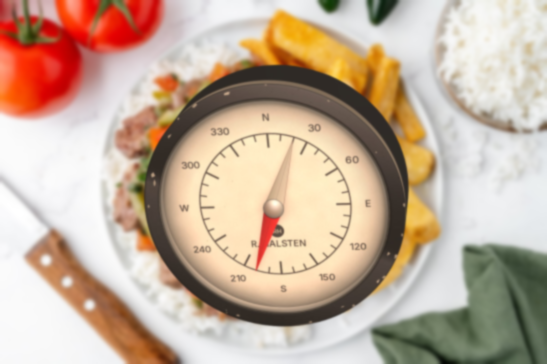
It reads 200,°
